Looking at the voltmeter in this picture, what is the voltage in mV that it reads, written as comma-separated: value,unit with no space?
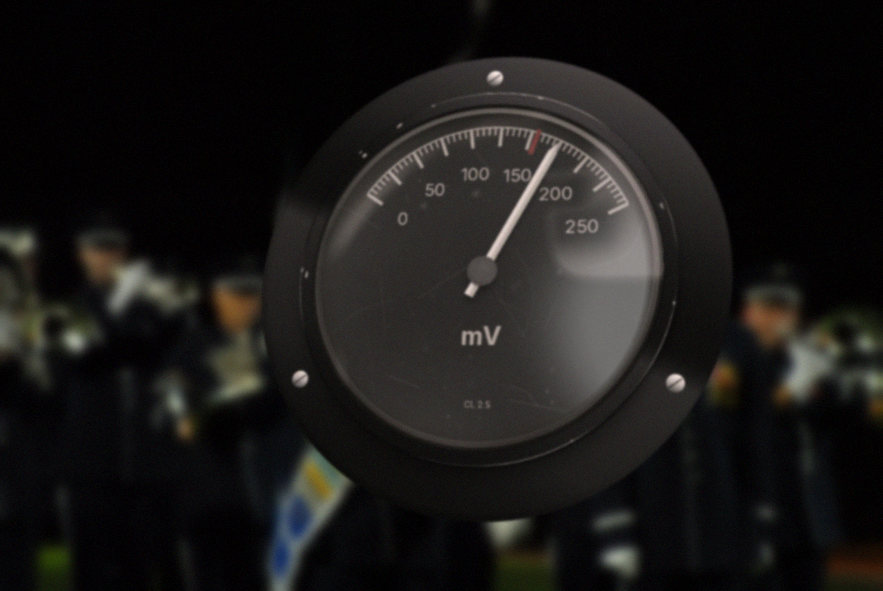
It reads 175,mV
